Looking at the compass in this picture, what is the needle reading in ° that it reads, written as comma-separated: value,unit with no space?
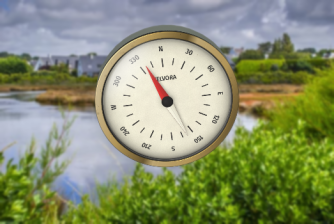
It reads 337.5,°
